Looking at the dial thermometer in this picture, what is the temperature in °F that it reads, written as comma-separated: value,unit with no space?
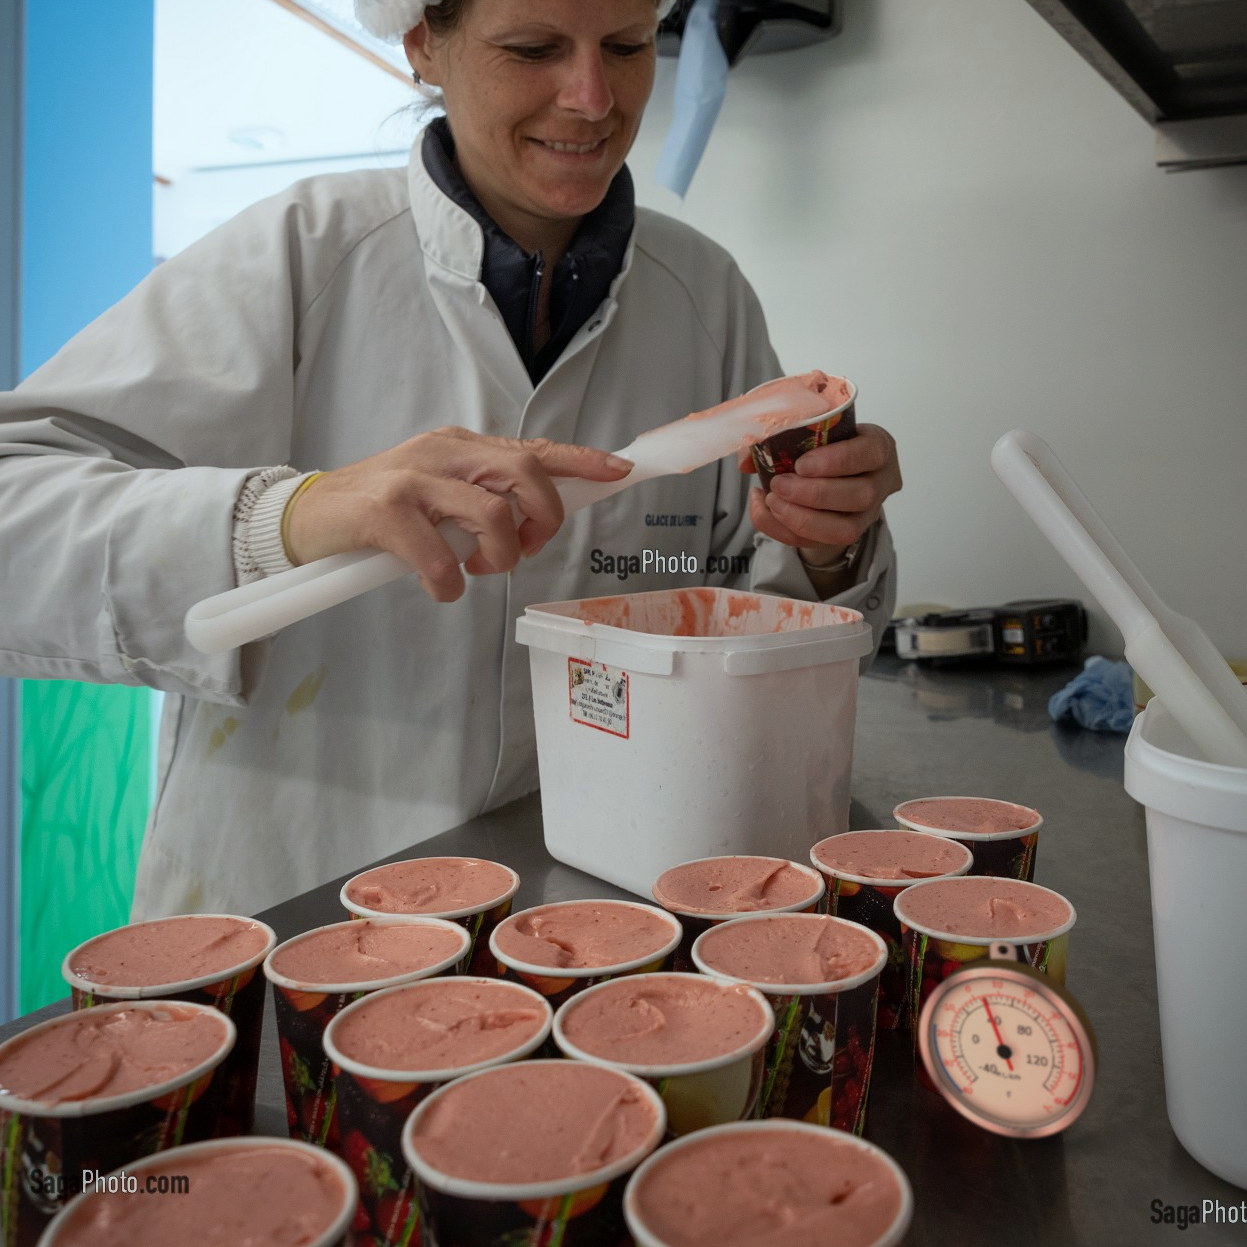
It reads 40,°F
